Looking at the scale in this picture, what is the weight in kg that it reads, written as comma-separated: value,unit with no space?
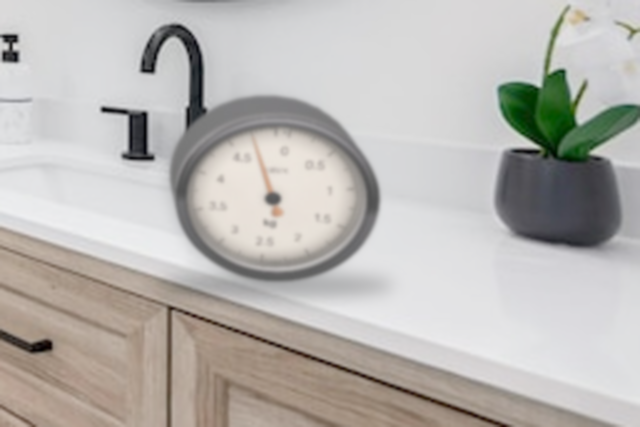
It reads 4.75,kg
